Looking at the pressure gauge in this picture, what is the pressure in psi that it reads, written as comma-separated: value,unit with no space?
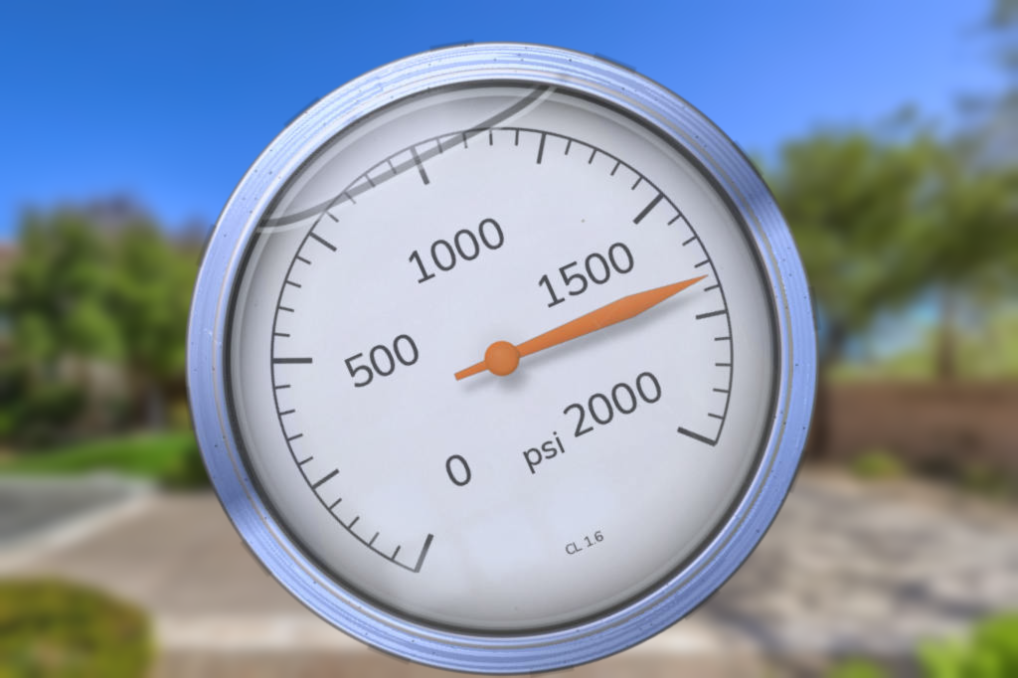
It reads 1675,psi
